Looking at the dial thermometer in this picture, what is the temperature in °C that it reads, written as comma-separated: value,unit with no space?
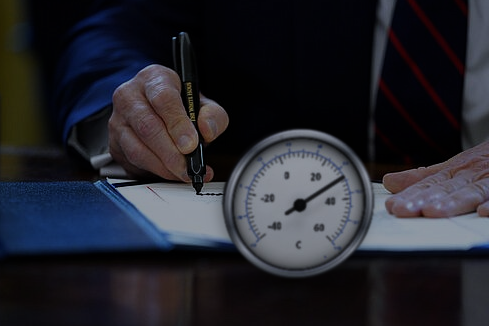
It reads 30,°C
